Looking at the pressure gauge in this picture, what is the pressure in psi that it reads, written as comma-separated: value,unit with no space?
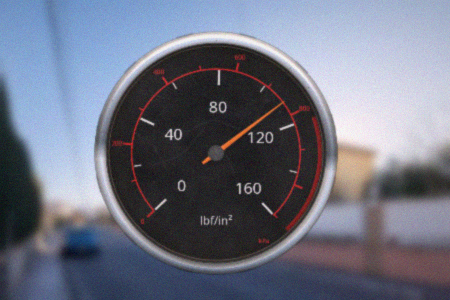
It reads 110,psi
